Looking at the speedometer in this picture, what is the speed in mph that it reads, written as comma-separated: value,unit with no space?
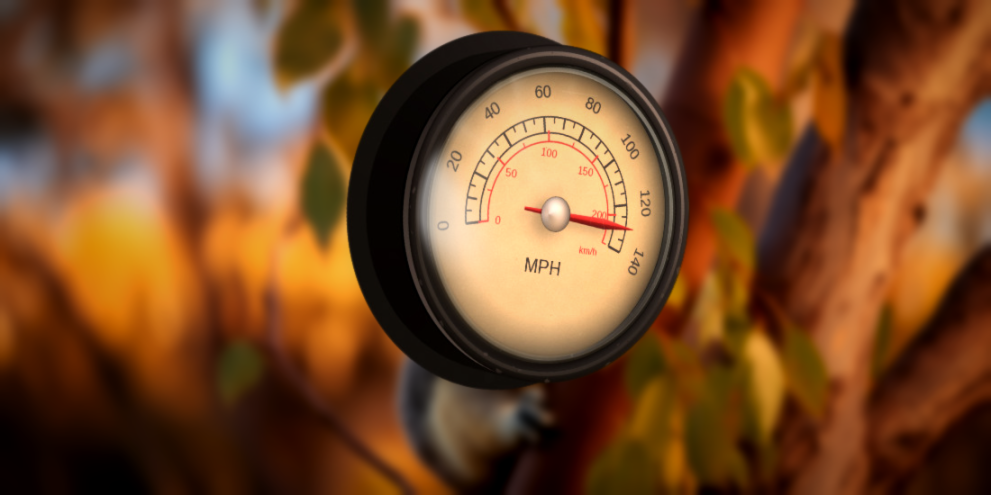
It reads 130,mph
